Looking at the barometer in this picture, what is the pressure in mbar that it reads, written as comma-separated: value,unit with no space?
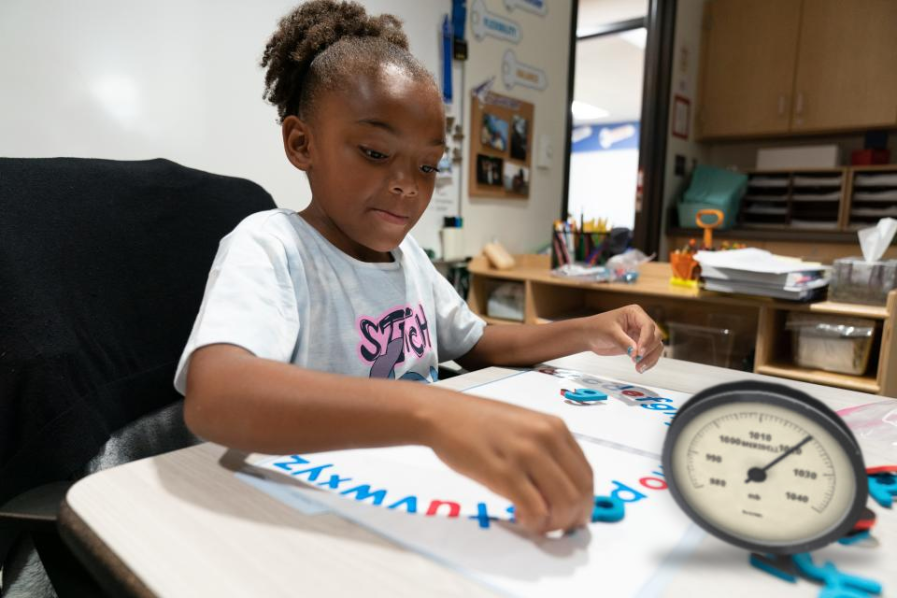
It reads 1020,mbar
